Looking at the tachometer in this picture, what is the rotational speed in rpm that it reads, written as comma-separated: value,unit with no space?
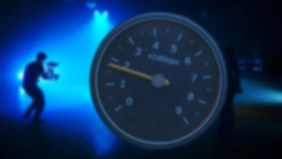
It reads 1750,rpm
